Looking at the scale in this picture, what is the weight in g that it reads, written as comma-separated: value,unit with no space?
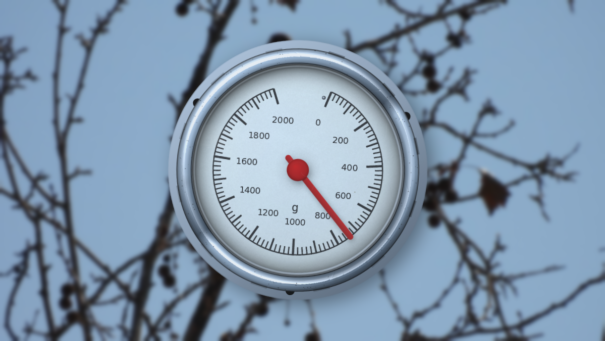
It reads 740,g
